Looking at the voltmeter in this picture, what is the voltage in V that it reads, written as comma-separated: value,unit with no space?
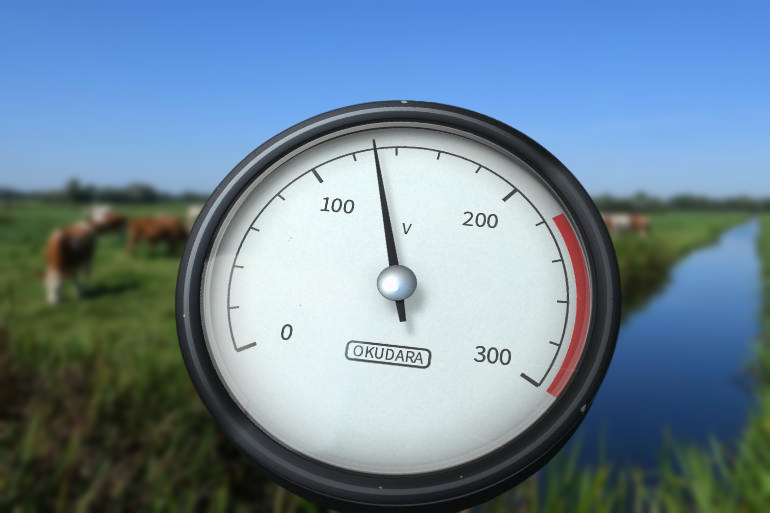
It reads 130,V
